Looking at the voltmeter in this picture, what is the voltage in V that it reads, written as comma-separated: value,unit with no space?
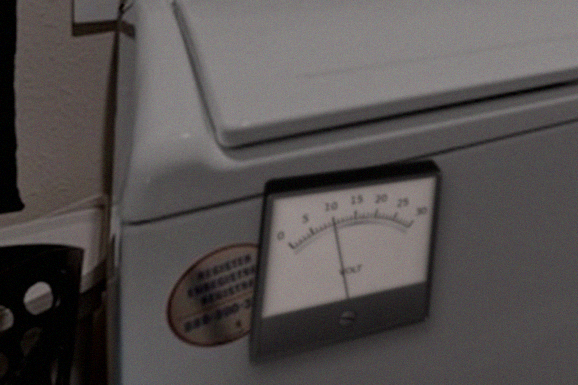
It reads 10,V
